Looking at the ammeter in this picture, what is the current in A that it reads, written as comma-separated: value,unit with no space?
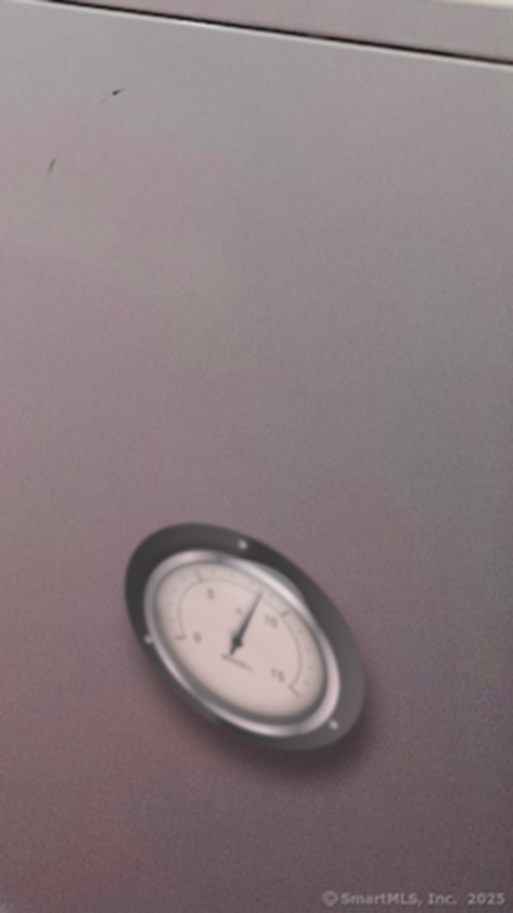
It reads 8.5,A
